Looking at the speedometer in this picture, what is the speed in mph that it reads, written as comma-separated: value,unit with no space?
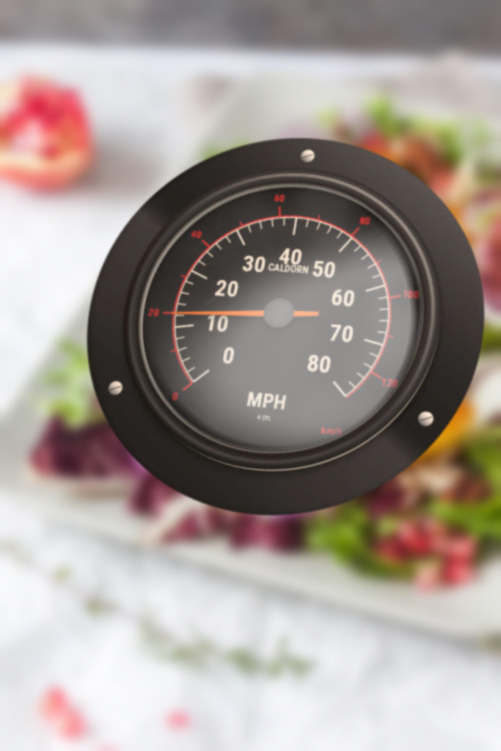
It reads 12,mph
